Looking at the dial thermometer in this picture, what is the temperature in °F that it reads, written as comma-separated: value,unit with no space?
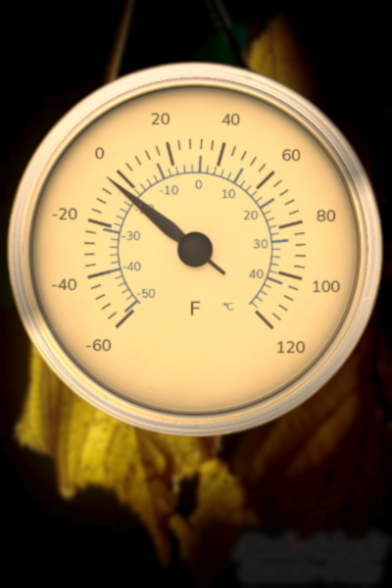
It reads -4,°F
